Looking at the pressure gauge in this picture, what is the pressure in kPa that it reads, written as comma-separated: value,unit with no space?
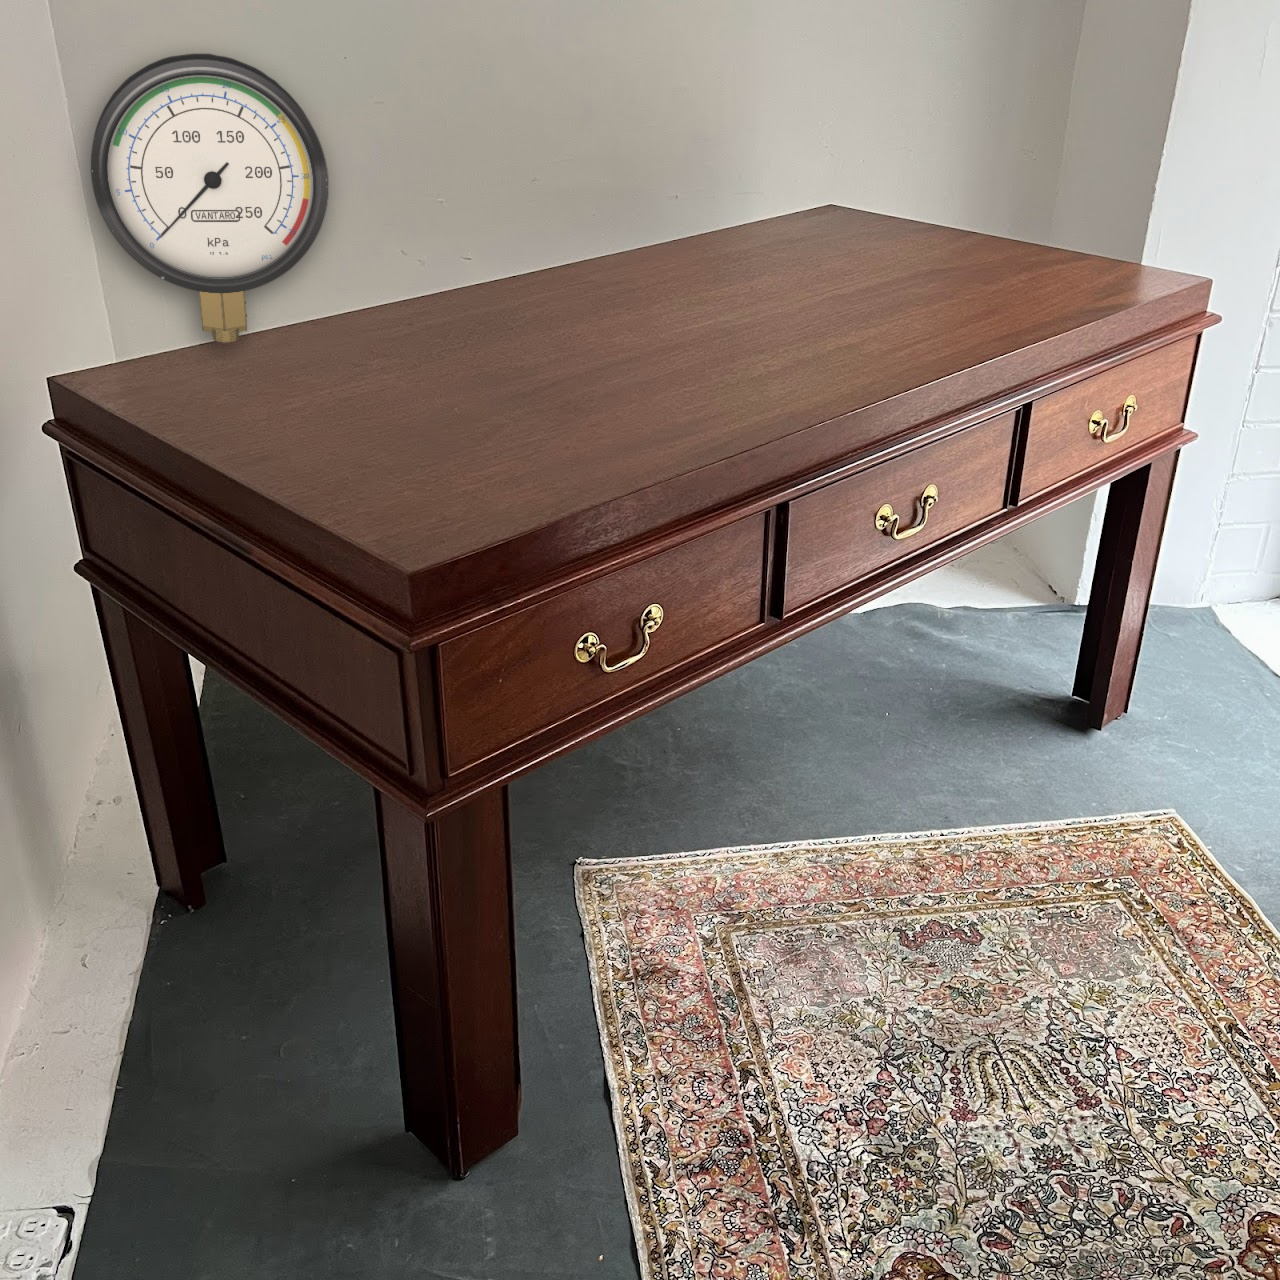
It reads 0,kPa
